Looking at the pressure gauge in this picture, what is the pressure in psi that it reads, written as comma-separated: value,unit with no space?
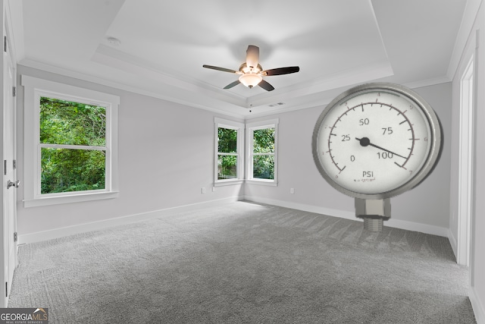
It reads 95,psi
